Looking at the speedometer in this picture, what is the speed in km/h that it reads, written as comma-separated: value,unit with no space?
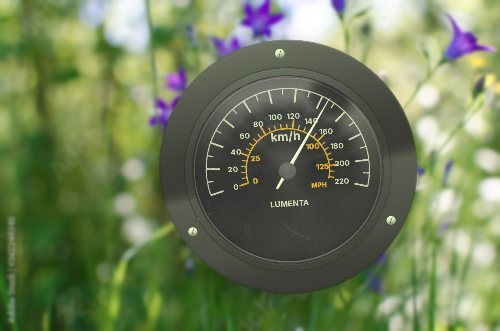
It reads 145,km/h
